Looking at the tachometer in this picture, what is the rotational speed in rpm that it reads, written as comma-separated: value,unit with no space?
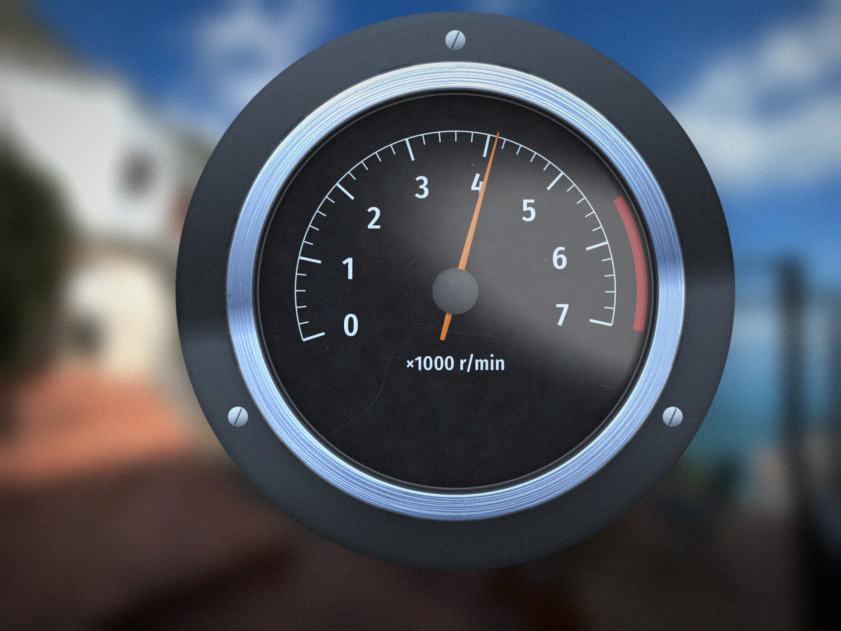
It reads 4100,rpm
